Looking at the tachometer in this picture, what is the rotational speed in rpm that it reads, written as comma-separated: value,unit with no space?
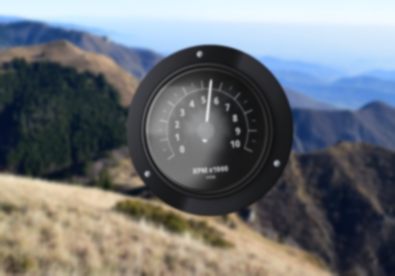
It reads 5500,rpm
